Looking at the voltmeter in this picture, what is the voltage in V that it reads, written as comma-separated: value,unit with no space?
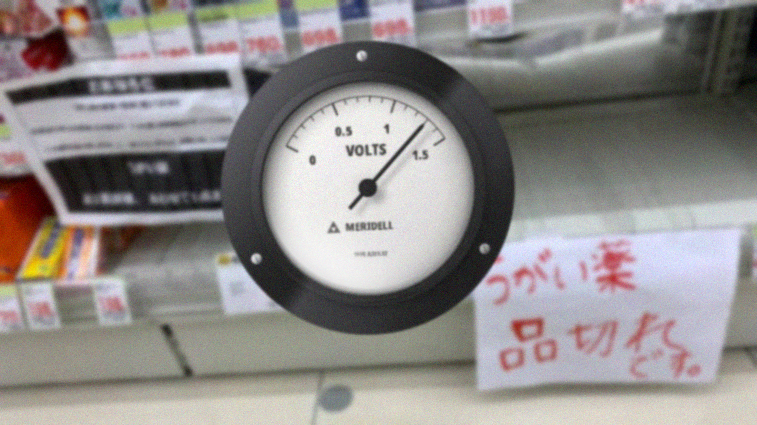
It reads 1.3,V
